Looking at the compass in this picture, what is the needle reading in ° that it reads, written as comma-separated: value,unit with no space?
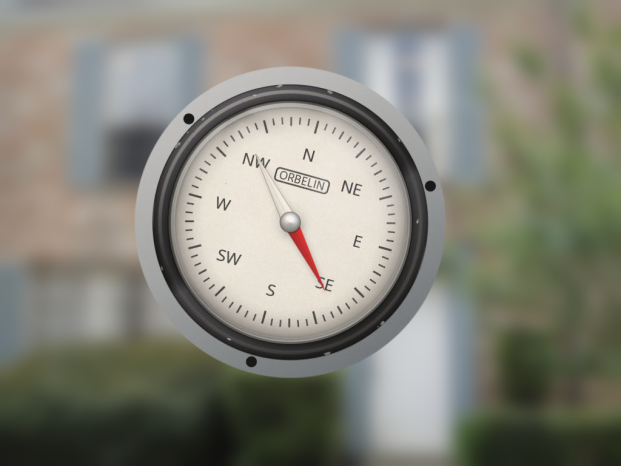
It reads 137.5,°
